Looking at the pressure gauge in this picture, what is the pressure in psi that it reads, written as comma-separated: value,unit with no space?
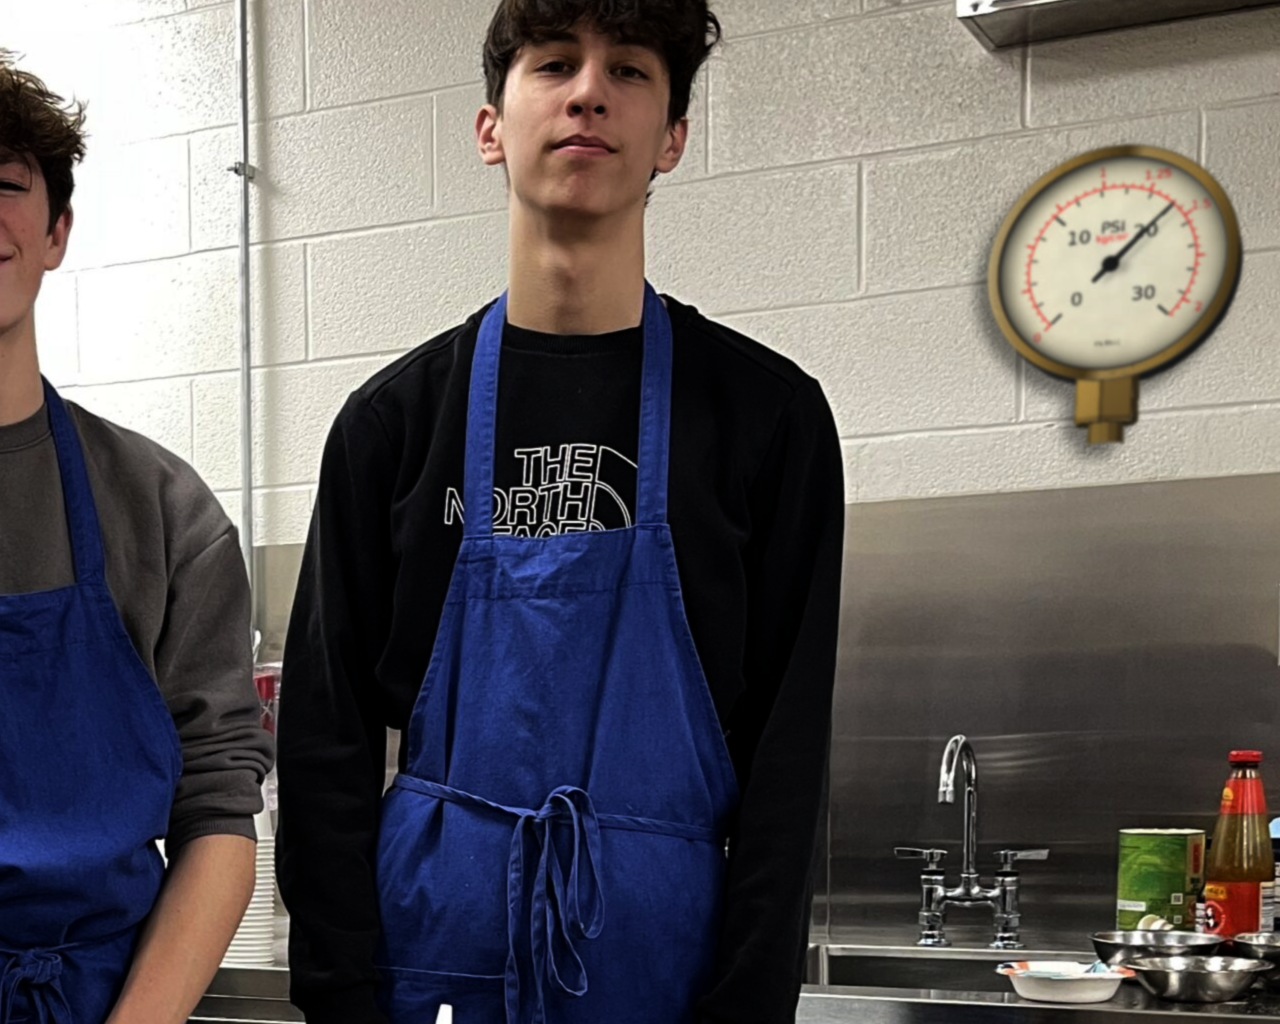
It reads 20,psi
